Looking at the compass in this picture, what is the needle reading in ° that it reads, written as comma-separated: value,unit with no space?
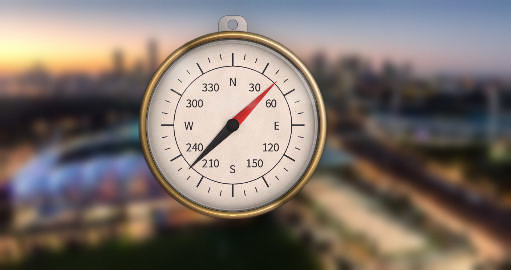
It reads 45,°
